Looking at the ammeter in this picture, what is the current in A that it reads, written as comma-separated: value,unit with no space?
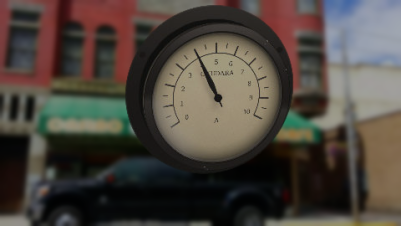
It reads 4,A
